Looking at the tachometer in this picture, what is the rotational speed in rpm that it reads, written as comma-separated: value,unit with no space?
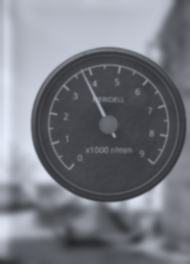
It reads 3750,rpm
